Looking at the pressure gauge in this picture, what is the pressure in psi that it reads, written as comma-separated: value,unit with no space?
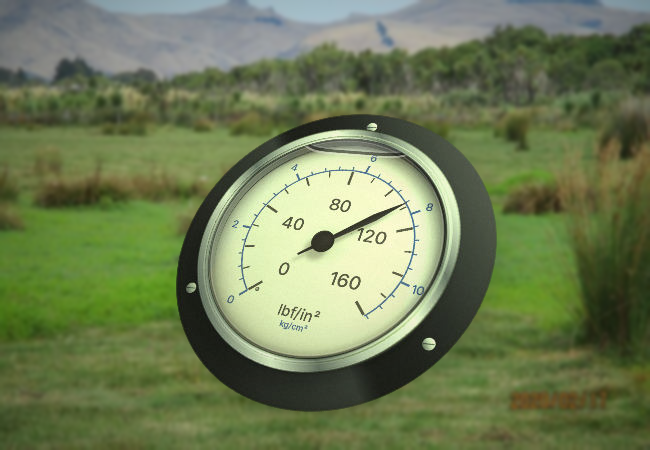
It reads 110,psi
